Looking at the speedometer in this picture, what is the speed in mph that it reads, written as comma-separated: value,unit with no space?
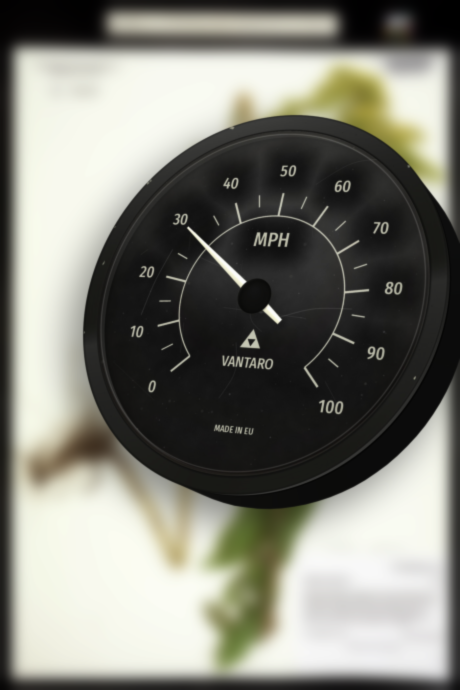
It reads 30,mph
